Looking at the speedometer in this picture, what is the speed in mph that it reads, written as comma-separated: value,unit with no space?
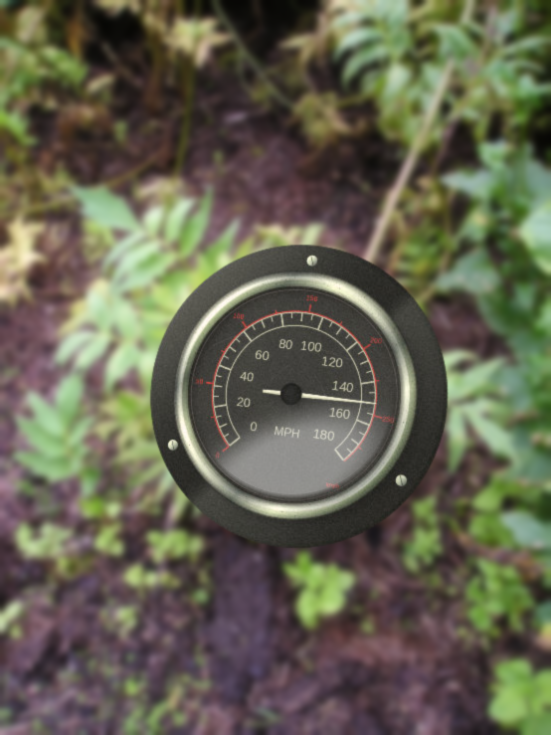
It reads 150,mph
